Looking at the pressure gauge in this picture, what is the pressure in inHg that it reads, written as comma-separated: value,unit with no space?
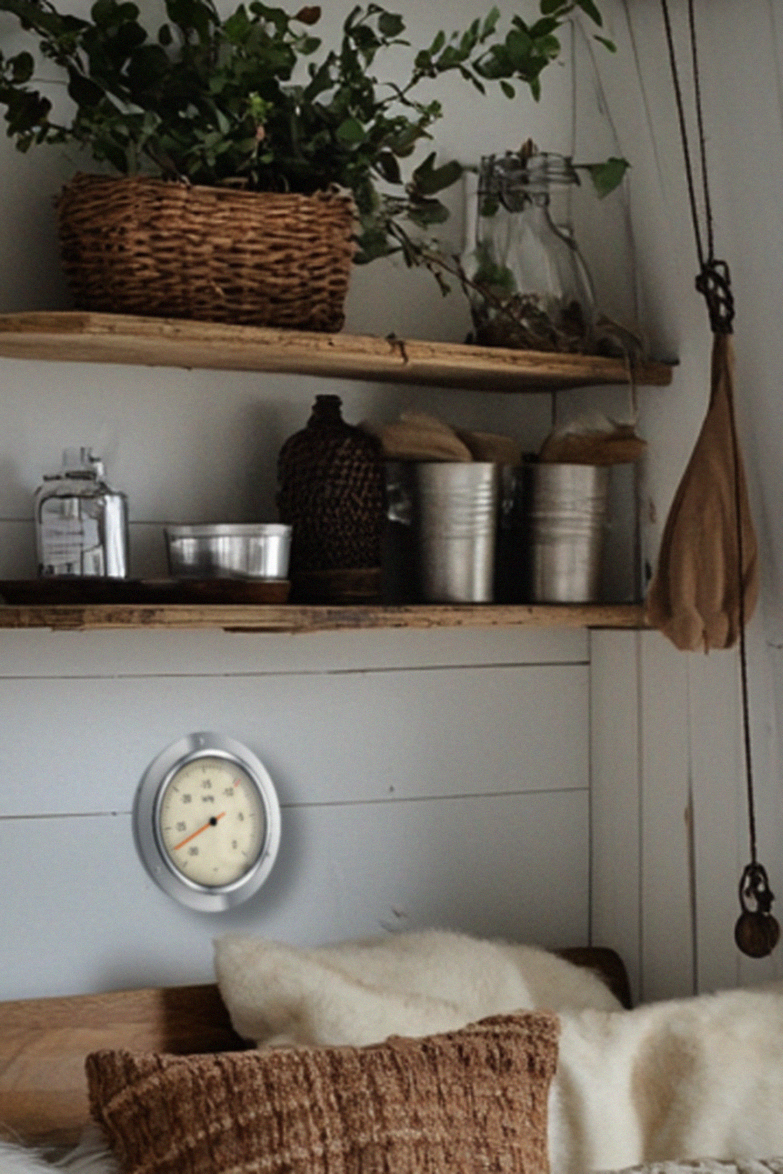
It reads -27.5,inHg
